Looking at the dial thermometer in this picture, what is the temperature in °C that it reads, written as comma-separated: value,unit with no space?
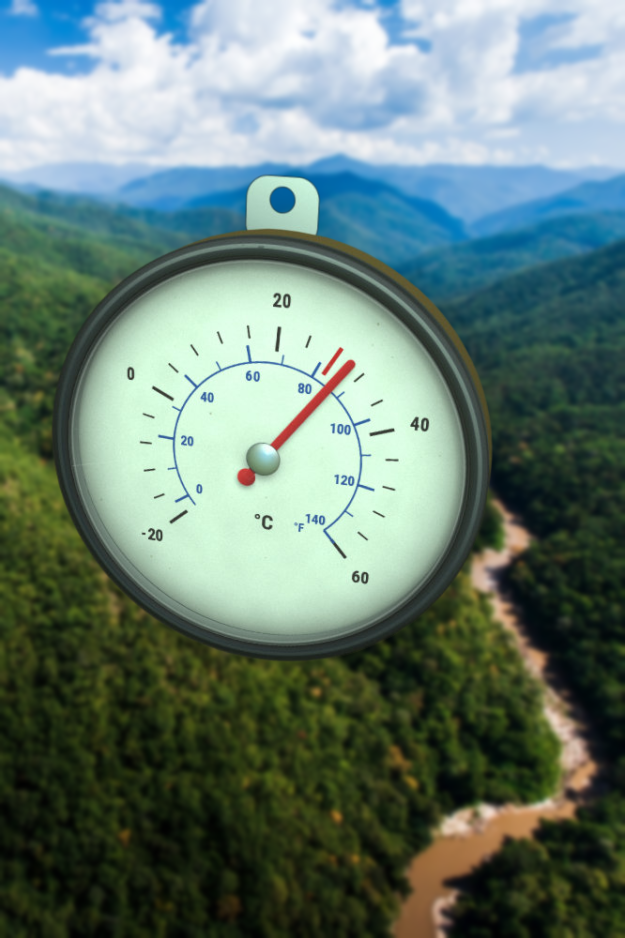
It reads 30,°C
